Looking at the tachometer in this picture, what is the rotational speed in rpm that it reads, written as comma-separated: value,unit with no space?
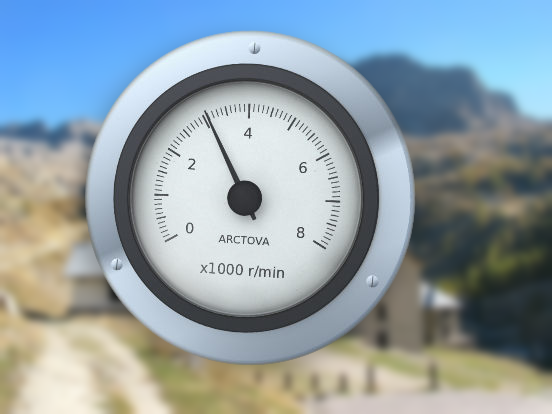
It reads 3100,rpm
